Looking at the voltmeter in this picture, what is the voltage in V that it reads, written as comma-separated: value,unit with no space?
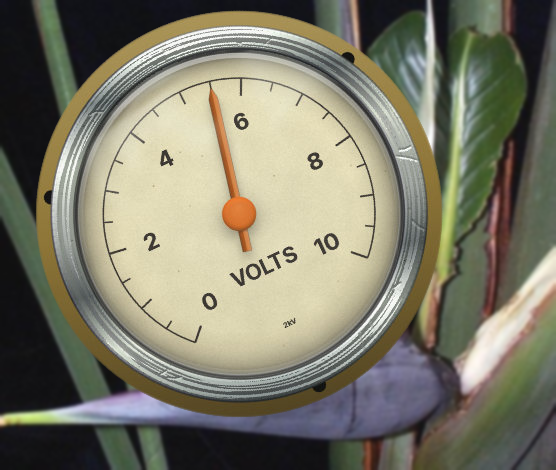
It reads 5.5,V
